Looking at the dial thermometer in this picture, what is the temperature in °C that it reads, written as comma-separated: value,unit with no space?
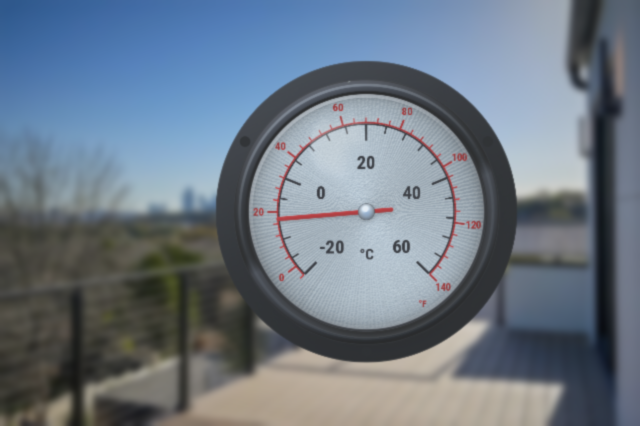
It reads -8,°C
